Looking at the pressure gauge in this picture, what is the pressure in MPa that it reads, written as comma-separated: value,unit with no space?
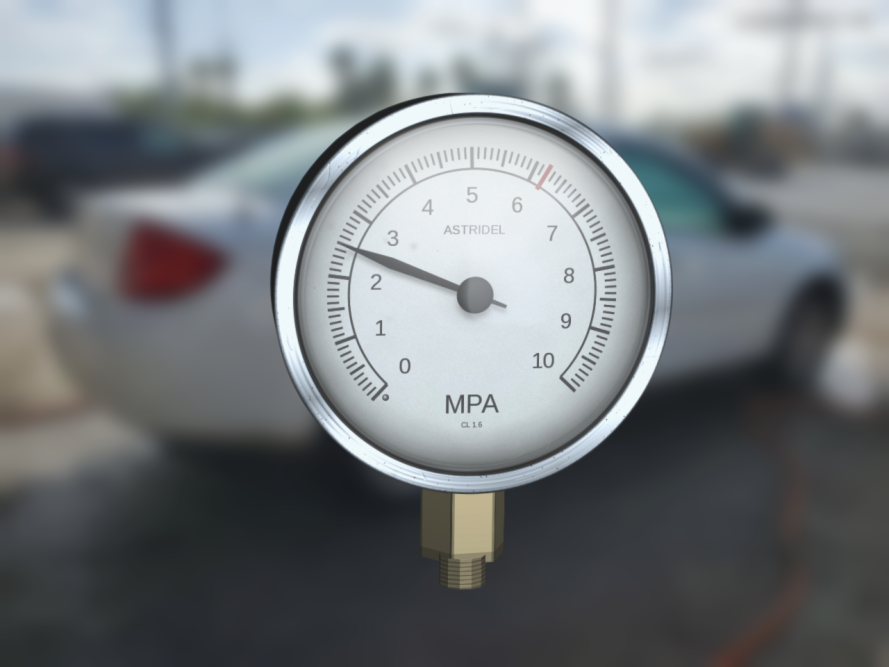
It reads 2.5,MPa
